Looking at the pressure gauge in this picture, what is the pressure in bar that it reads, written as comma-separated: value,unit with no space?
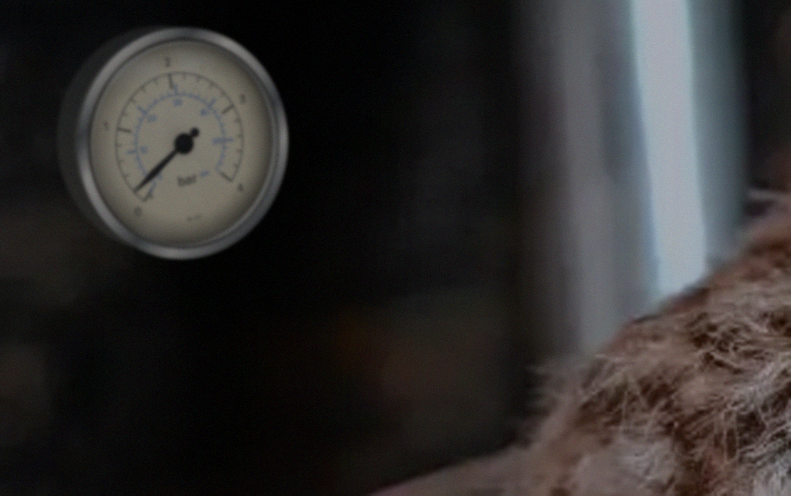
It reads 0.2,bar
